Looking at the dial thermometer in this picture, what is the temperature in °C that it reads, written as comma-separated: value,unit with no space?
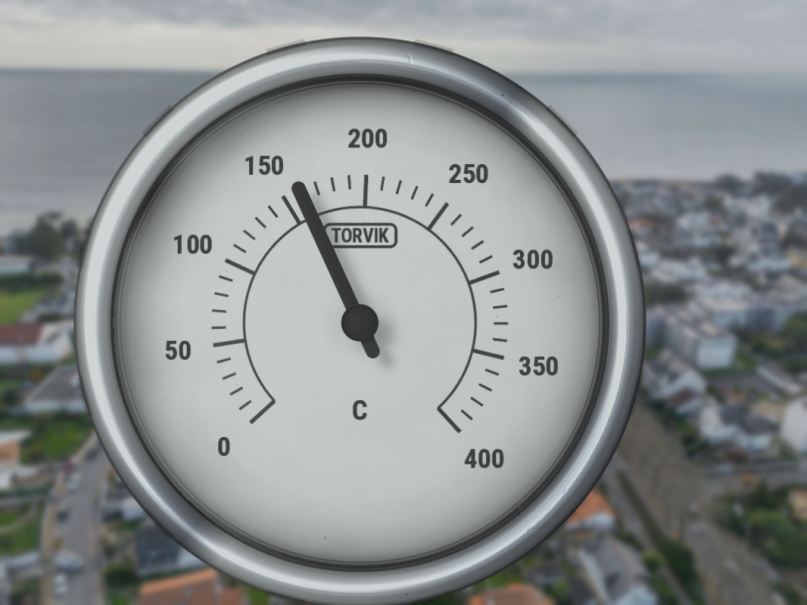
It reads 160,°C
